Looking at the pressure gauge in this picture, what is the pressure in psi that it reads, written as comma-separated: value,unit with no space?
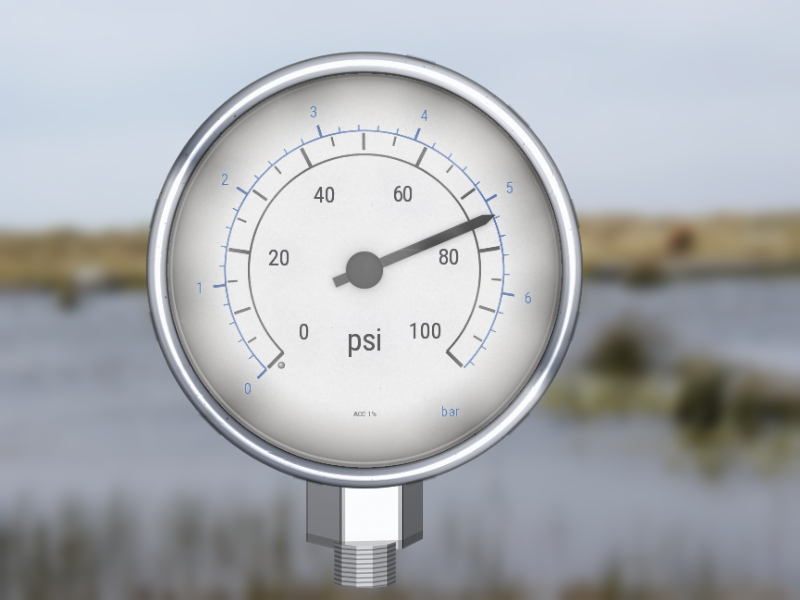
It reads 75,psi
